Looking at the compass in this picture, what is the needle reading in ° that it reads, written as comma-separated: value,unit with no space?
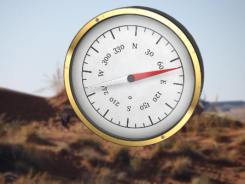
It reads 70,°
